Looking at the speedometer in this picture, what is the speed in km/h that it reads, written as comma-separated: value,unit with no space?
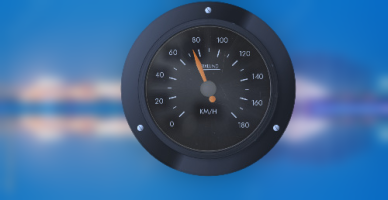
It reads 75,km/h
